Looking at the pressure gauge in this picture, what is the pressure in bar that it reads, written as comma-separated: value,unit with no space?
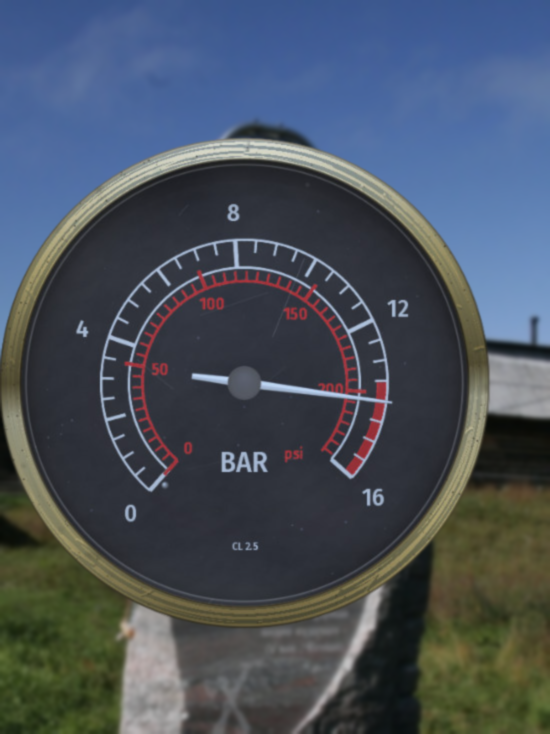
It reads 14,bar
